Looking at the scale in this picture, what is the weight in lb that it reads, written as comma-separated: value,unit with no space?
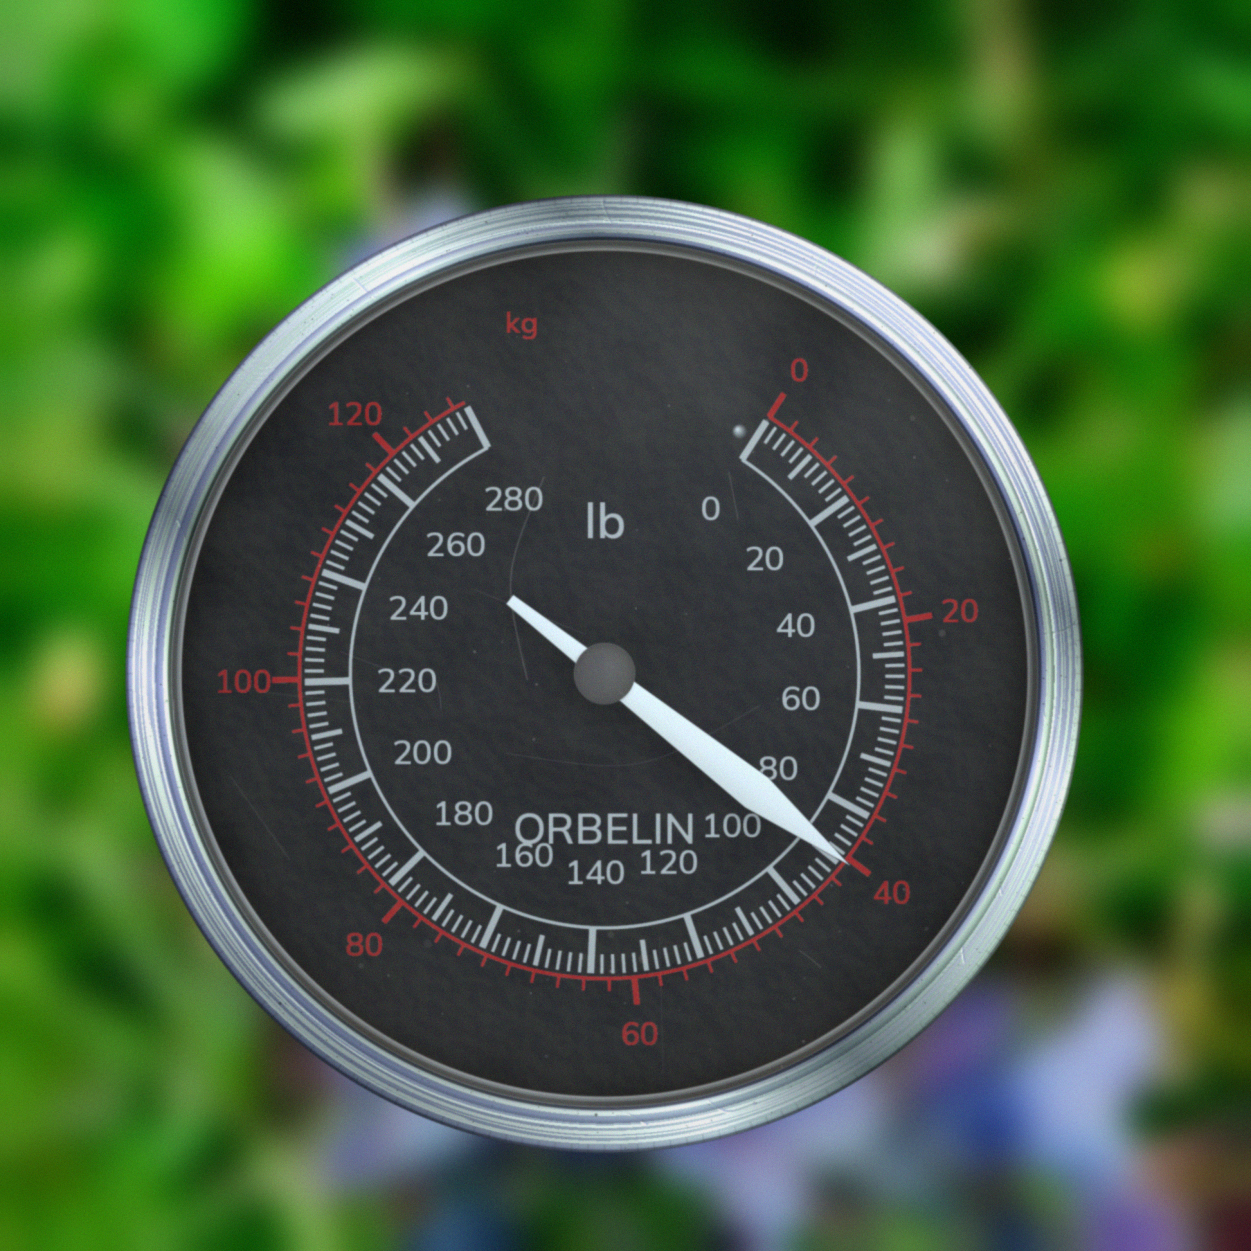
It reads 89,lb
